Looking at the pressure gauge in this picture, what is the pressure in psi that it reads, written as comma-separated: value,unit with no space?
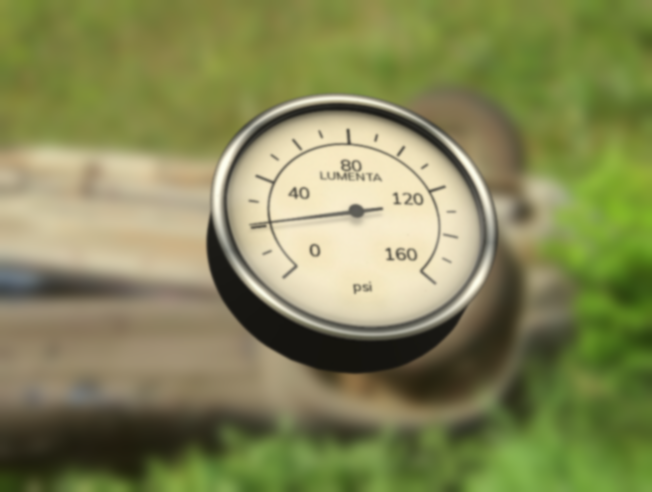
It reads 20,psi
